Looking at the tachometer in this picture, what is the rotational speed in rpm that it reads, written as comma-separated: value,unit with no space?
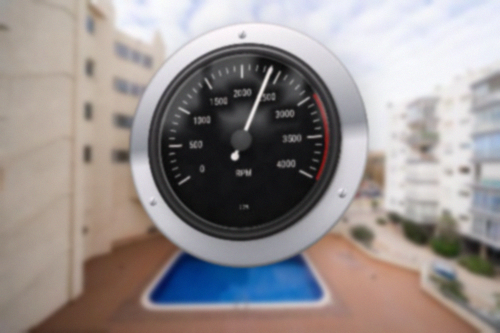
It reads 2400,rpm
